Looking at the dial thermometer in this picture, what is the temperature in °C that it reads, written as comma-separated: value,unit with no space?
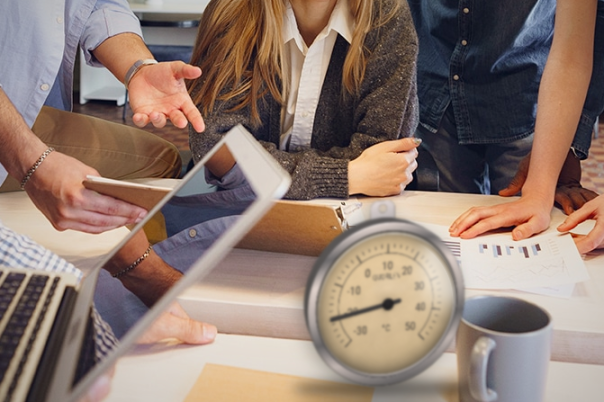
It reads -20,°C
